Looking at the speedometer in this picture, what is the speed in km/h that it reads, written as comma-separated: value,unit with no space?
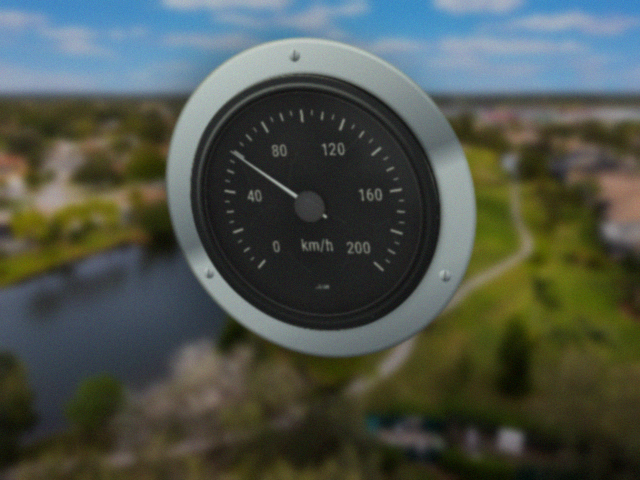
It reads 60,km/h
